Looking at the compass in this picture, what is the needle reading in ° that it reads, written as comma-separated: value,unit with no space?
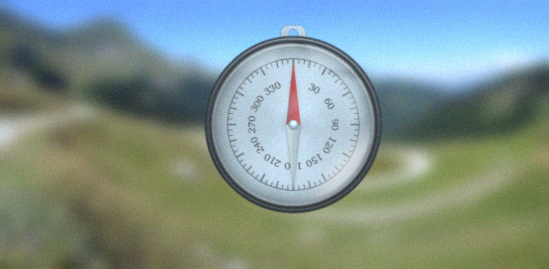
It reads 0,°
